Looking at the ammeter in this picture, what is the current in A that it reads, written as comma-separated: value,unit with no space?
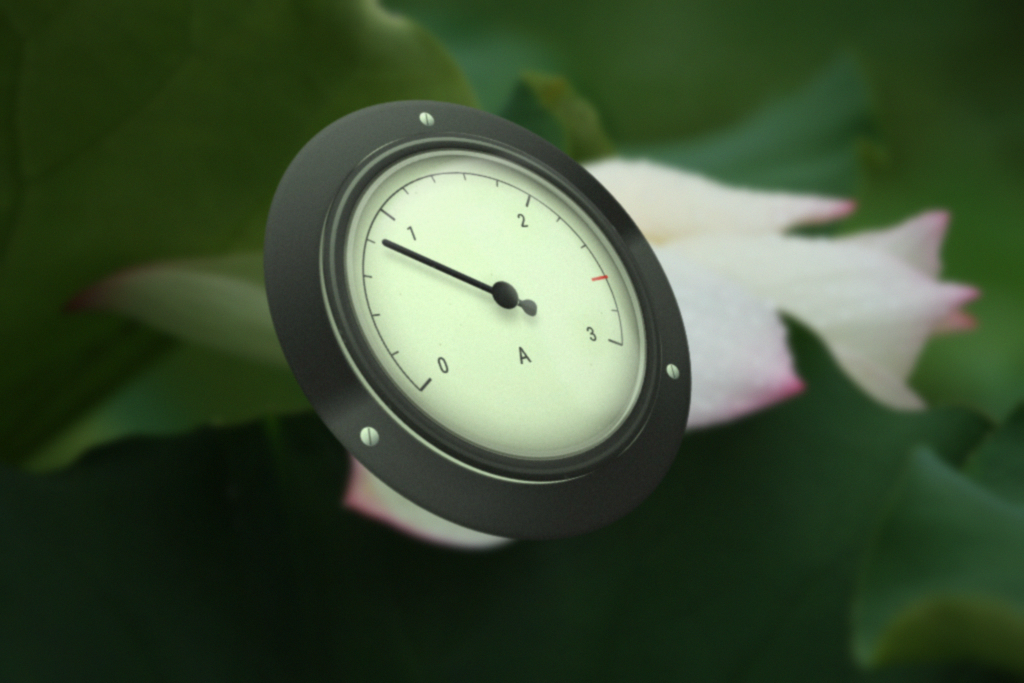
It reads 0.8,A
